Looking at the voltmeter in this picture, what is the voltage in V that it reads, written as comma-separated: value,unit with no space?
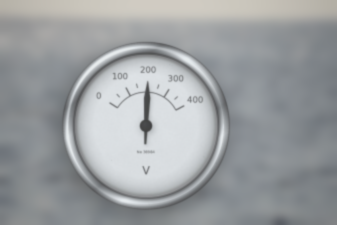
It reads 200,V
